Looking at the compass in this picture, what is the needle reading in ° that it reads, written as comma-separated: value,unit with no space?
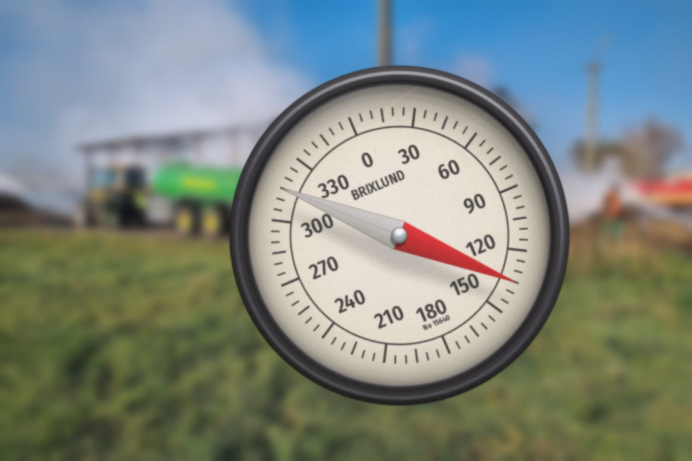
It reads 135,°
